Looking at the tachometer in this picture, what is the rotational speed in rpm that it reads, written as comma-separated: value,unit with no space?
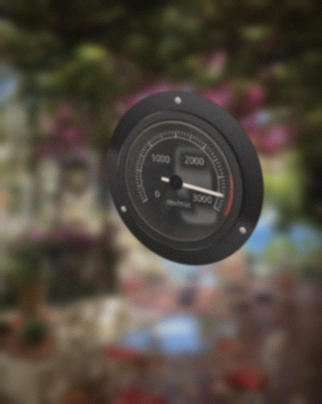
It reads 2750,rpm
